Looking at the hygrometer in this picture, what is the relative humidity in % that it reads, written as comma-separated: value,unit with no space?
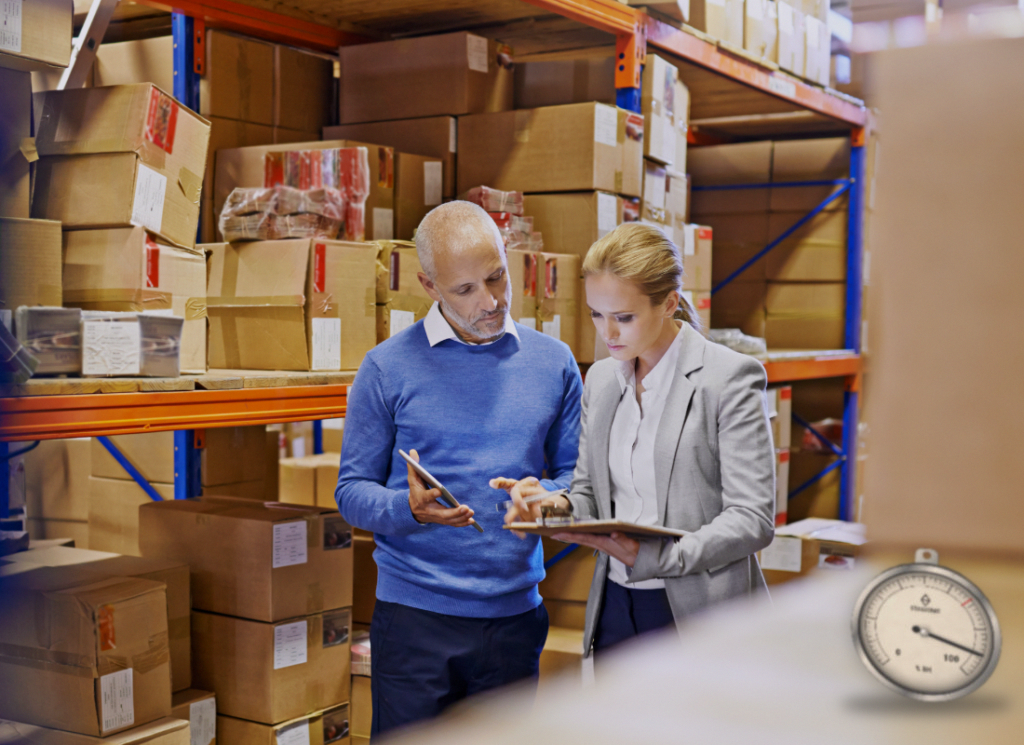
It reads 90,%
